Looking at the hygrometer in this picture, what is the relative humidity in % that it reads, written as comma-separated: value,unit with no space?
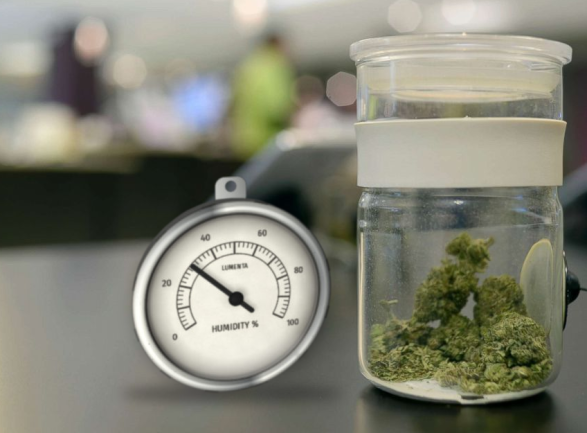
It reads 30,%
